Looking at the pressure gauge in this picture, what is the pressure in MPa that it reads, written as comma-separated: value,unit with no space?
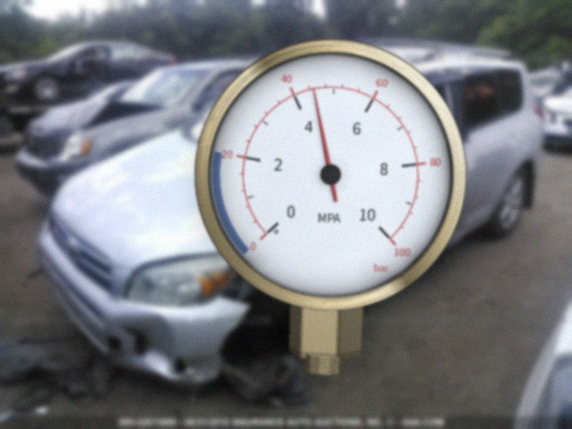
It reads 4.5,MPa
